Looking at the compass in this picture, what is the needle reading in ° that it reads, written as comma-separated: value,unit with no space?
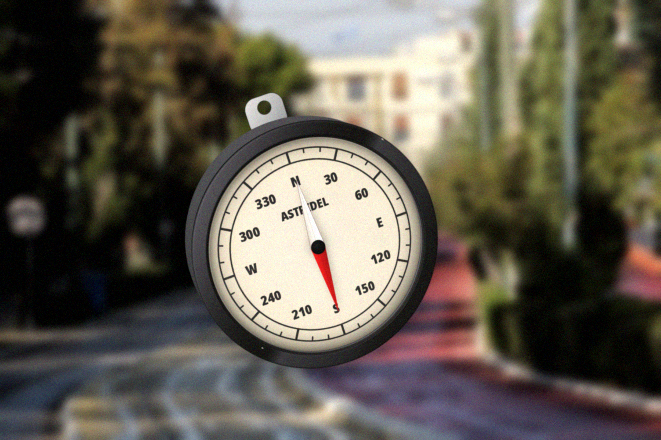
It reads 180,°
